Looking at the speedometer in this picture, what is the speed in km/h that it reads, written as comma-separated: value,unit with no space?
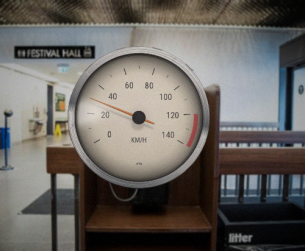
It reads 30,km/h
